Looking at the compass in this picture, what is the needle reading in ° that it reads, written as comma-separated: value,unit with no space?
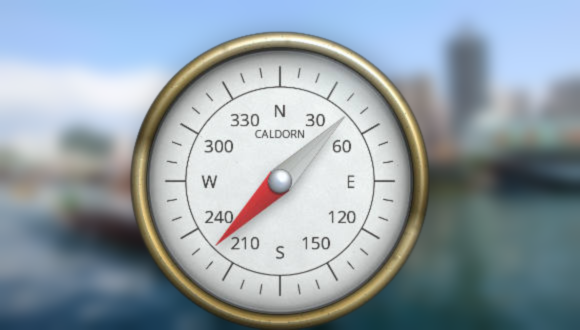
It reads 225,°
